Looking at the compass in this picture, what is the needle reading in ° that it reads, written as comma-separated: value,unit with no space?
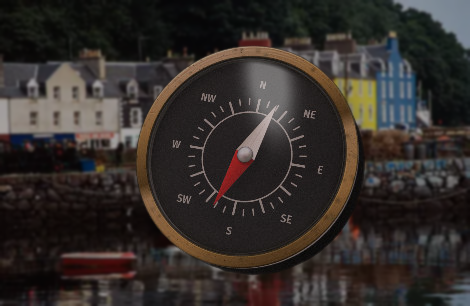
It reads 200,°
